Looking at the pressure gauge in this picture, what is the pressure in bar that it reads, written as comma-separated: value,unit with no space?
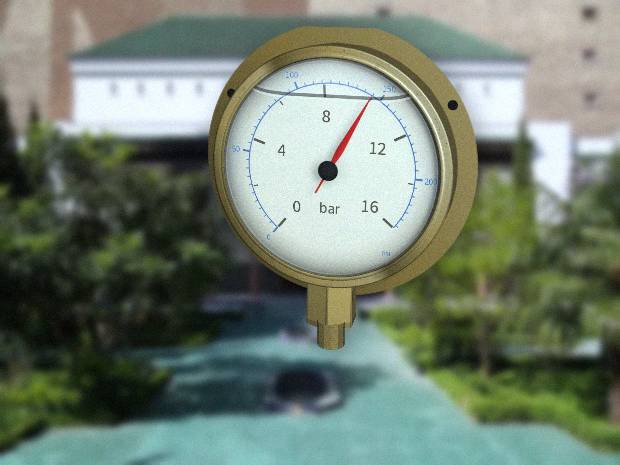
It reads 10,bar
